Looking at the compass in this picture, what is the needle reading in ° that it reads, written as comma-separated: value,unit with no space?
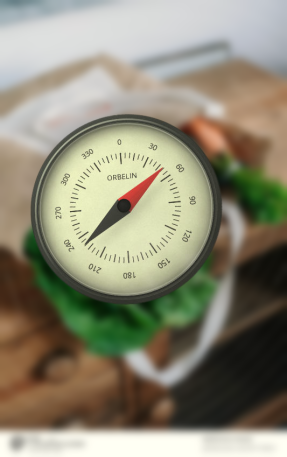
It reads 50,°
